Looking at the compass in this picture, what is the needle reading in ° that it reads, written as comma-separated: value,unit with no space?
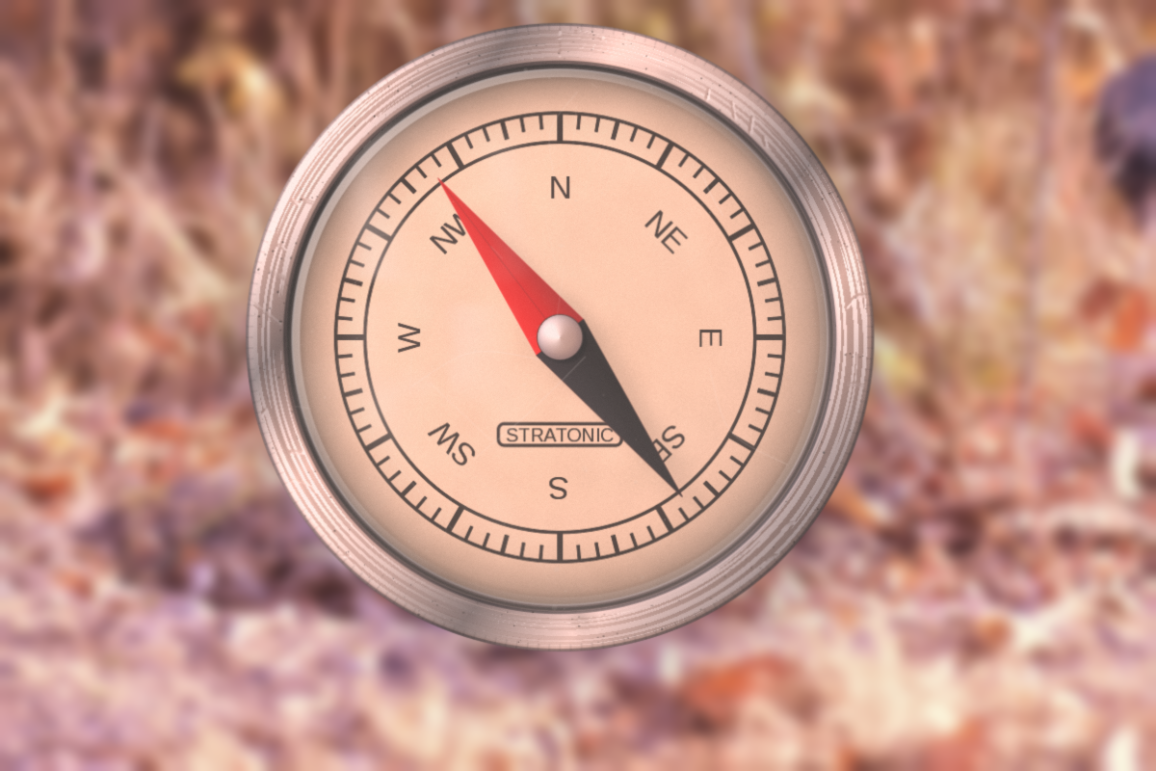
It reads 322.5,°
